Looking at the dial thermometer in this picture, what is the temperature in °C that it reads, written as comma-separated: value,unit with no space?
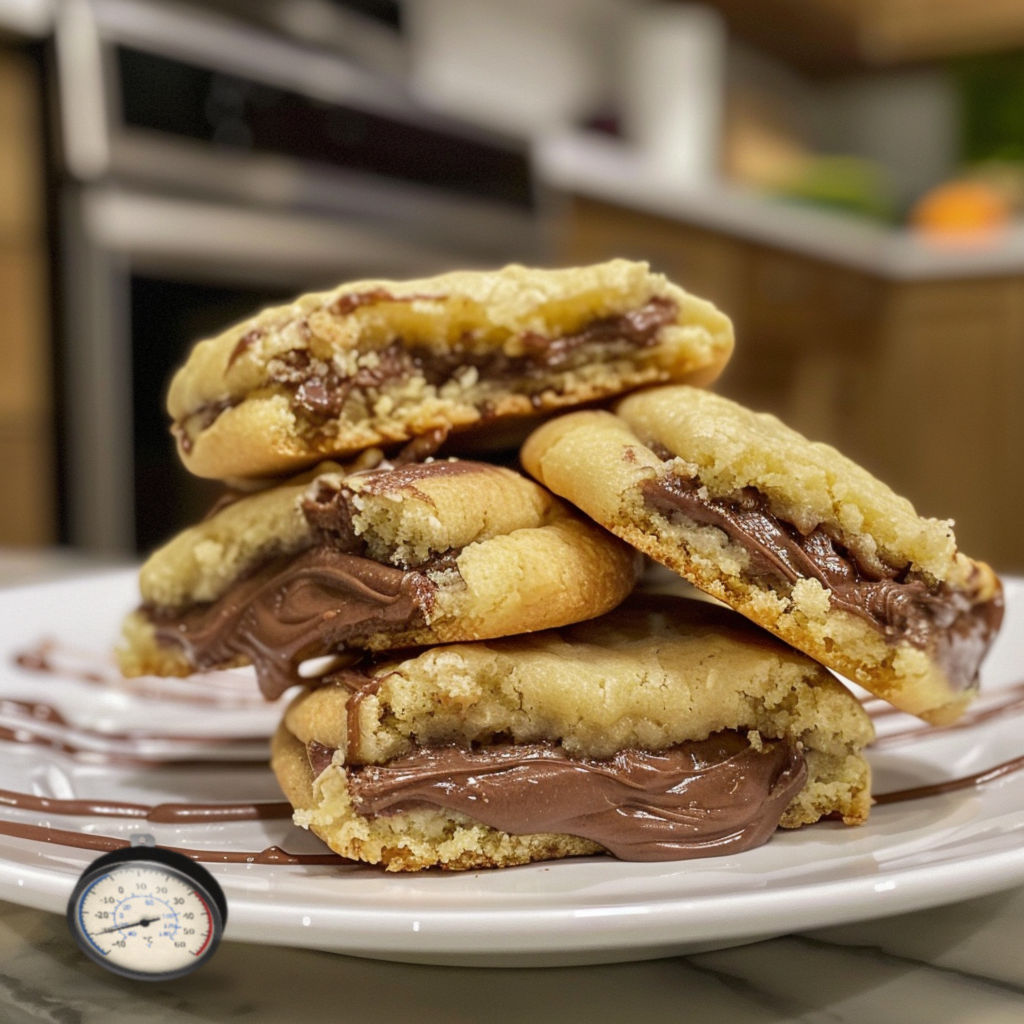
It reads -30,°C
